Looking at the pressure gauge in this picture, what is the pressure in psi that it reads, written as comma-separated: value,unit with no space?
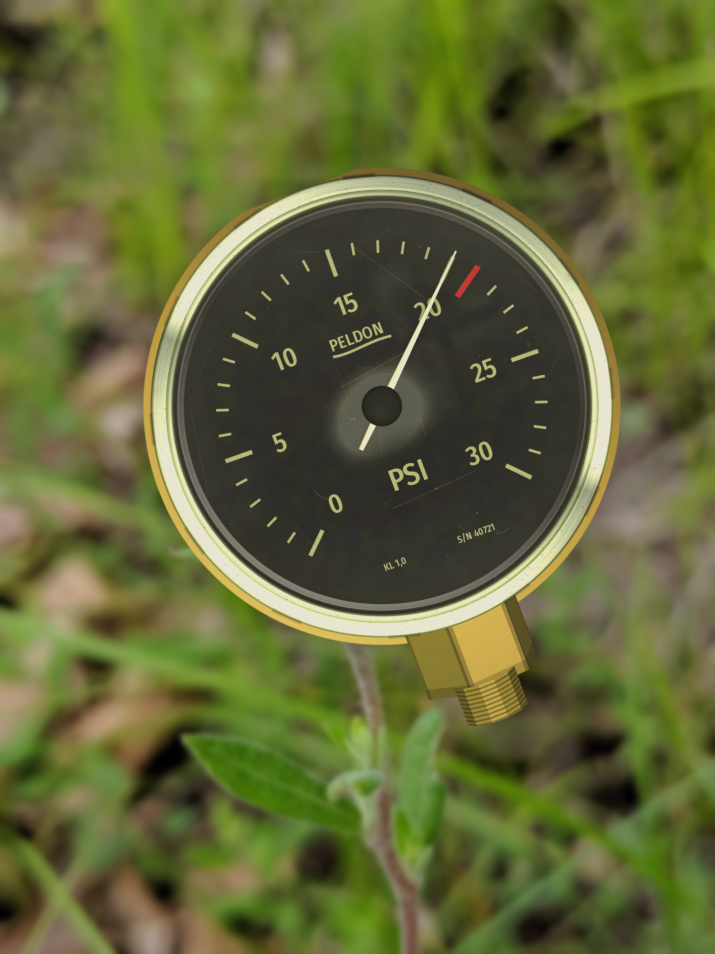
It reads 20,psi
